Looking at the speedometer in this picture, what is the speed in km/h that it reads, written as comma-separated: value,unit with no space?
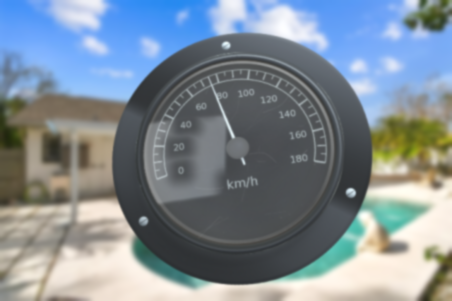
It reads 75,km/h
